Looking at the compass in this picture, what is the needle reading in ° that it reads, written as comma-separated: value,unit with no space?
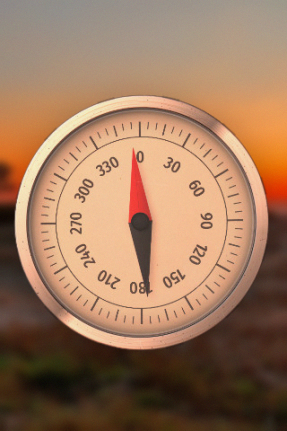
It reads 355,°
